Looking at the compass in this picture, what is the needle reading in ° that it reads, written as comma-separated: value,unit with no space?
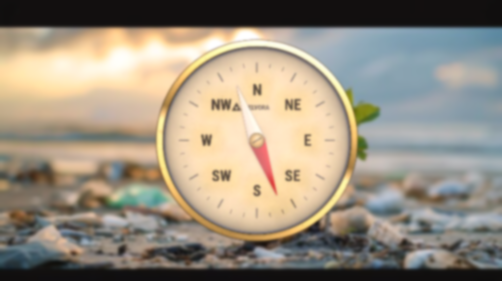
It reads 160,°
